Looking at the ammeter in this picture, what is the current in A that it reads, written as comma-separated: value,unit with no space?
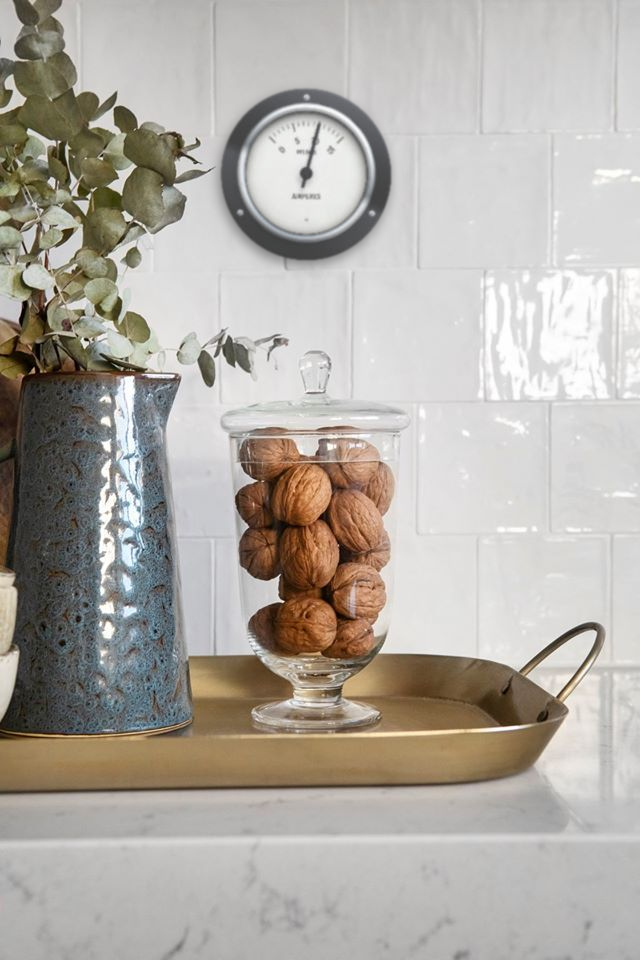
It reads 10,A
